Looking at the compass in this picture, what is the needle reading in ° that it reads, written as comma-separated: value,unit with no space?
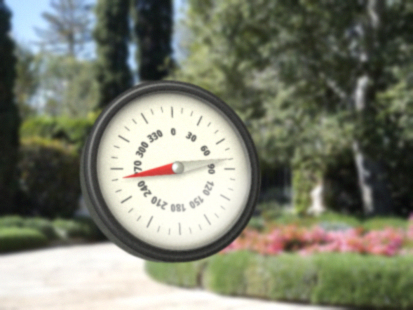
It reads 260,°
